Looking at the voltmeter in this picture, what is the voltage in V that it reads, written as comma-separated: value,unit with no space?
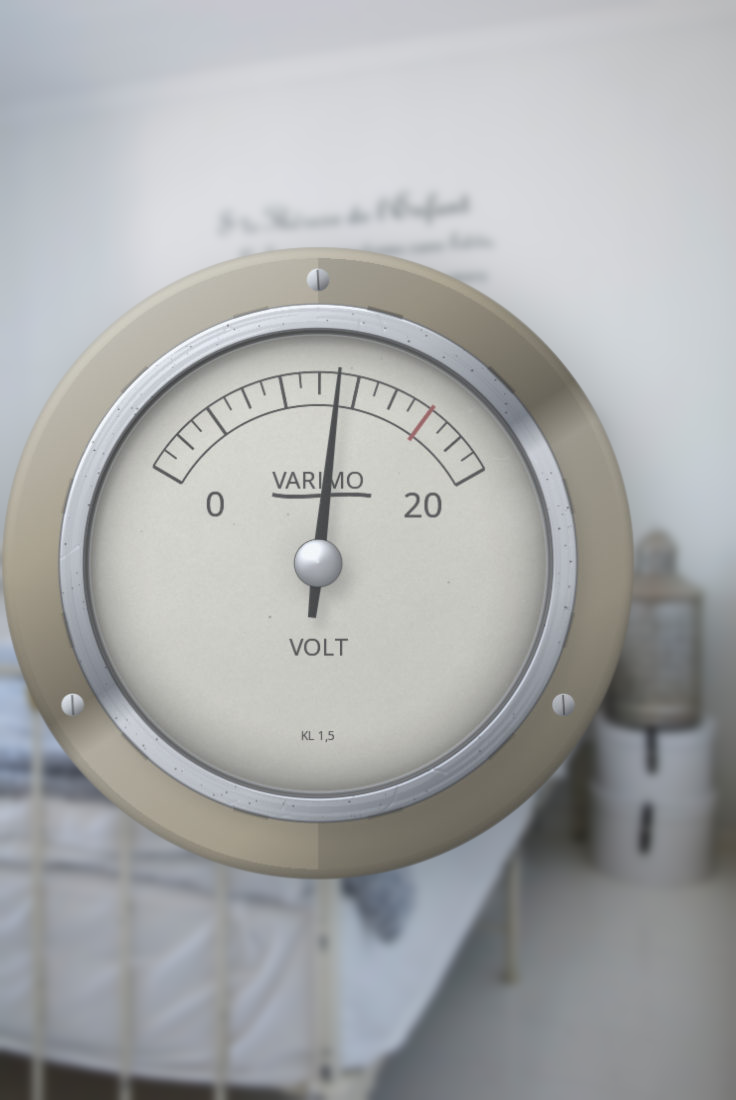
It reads 11,V
